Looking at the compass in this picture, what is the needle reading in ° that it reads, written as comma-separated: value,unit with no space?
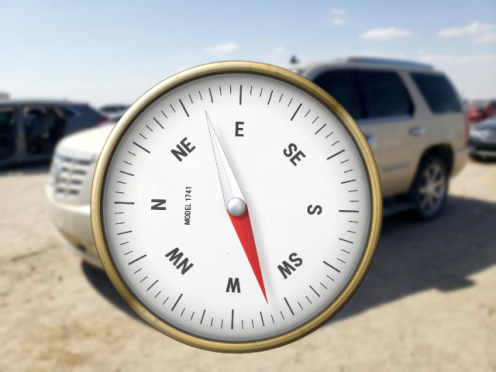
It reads 250,°
